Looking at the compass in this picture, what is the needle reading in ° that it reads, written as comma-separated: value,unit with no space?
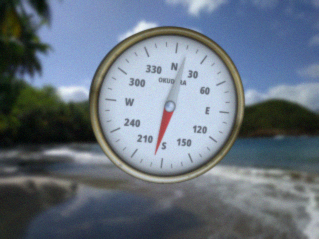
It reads 190,°
